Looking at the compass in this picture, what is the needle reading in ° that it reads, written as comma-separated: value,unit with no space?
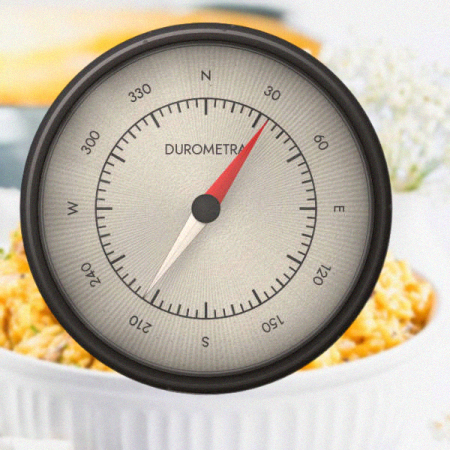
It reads 35,°
